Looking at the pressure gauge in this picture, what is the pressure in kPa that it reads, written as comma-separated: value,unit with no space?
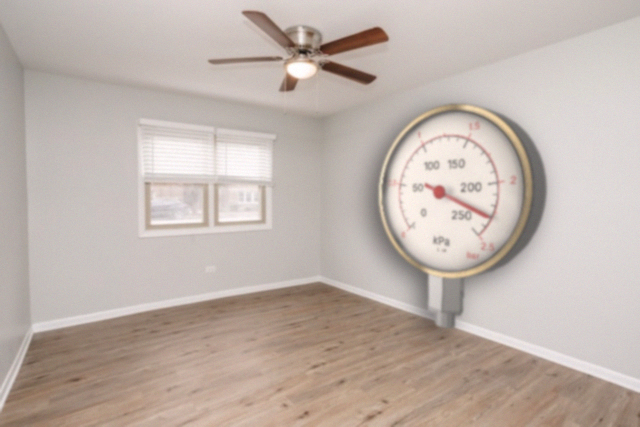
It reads 230,kPa
